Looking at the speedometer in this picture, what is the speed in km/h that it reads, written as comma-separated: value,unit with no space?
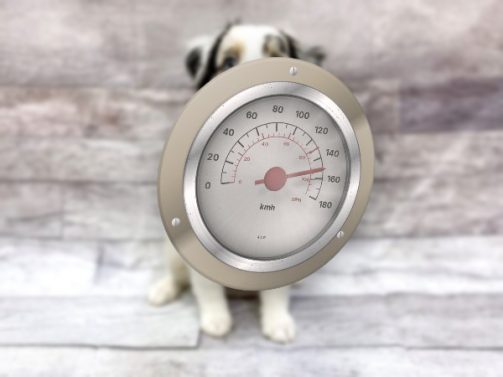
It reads 150,km/h
